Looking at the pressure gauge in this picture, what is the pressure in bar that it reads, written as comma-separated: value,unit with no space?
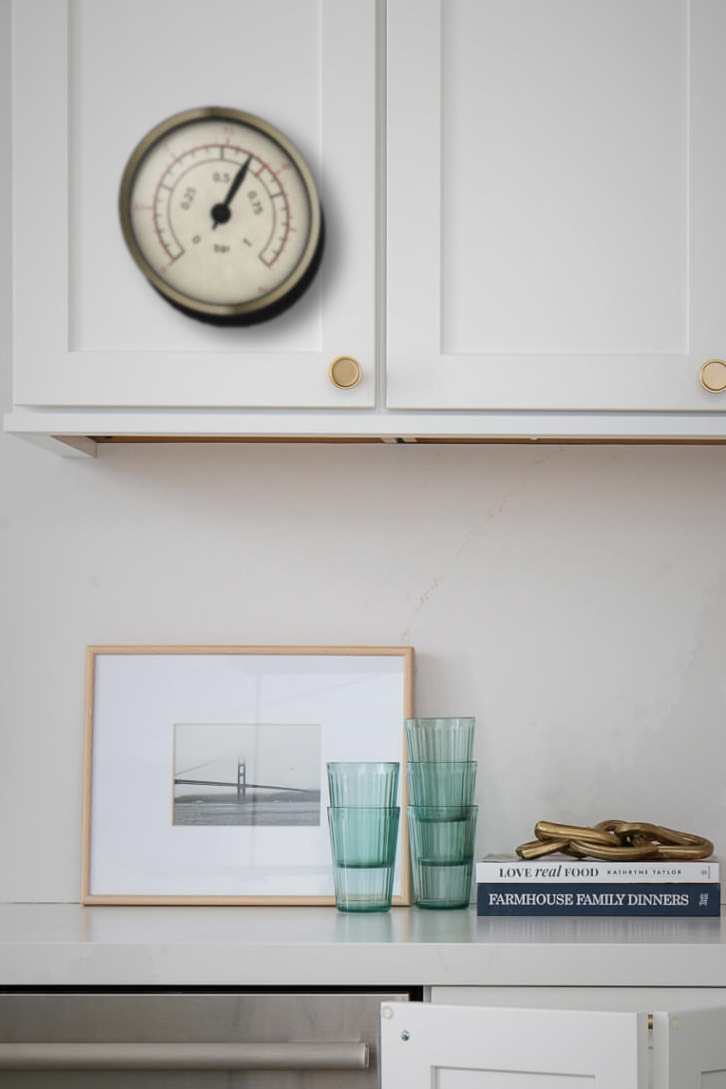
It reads 0.6,bar
